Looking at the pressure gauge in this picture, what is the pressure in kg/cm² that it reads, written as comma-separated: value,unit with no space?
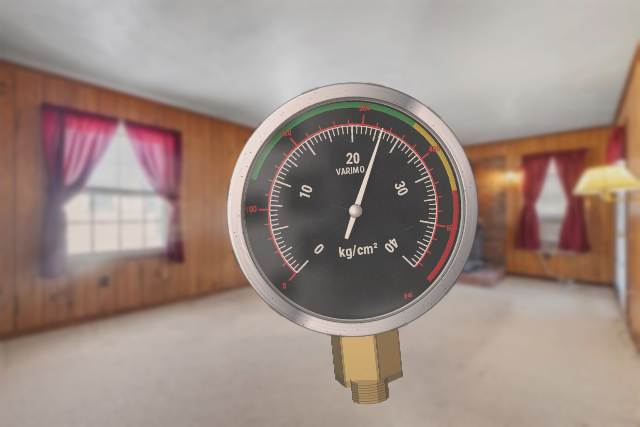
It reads 23,kg/cm²
